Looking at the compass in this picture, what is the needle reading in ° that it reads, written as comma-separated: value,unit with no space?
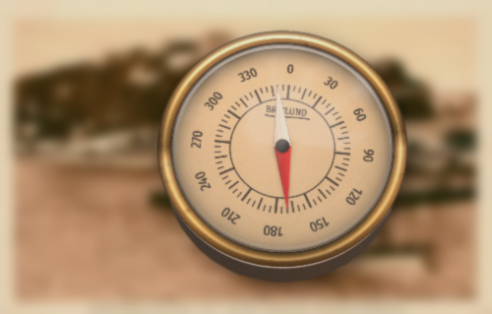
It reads 170,°
